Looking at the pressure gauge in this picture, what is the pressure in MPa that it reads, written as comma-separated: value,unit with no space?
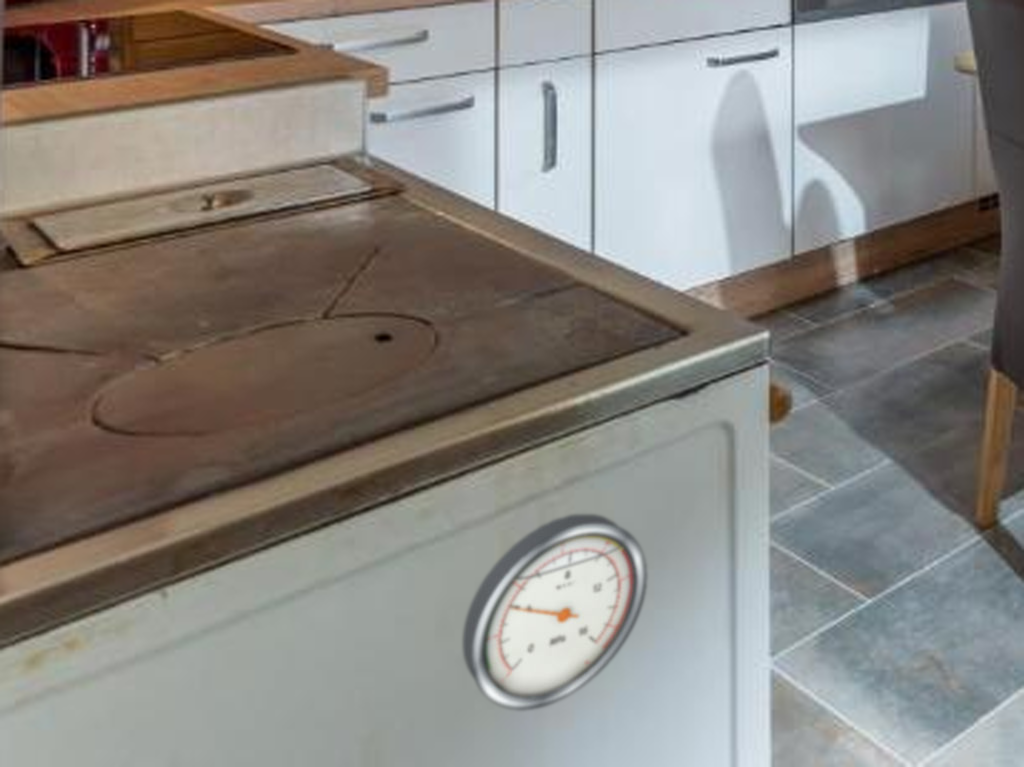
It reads 4,MPa
